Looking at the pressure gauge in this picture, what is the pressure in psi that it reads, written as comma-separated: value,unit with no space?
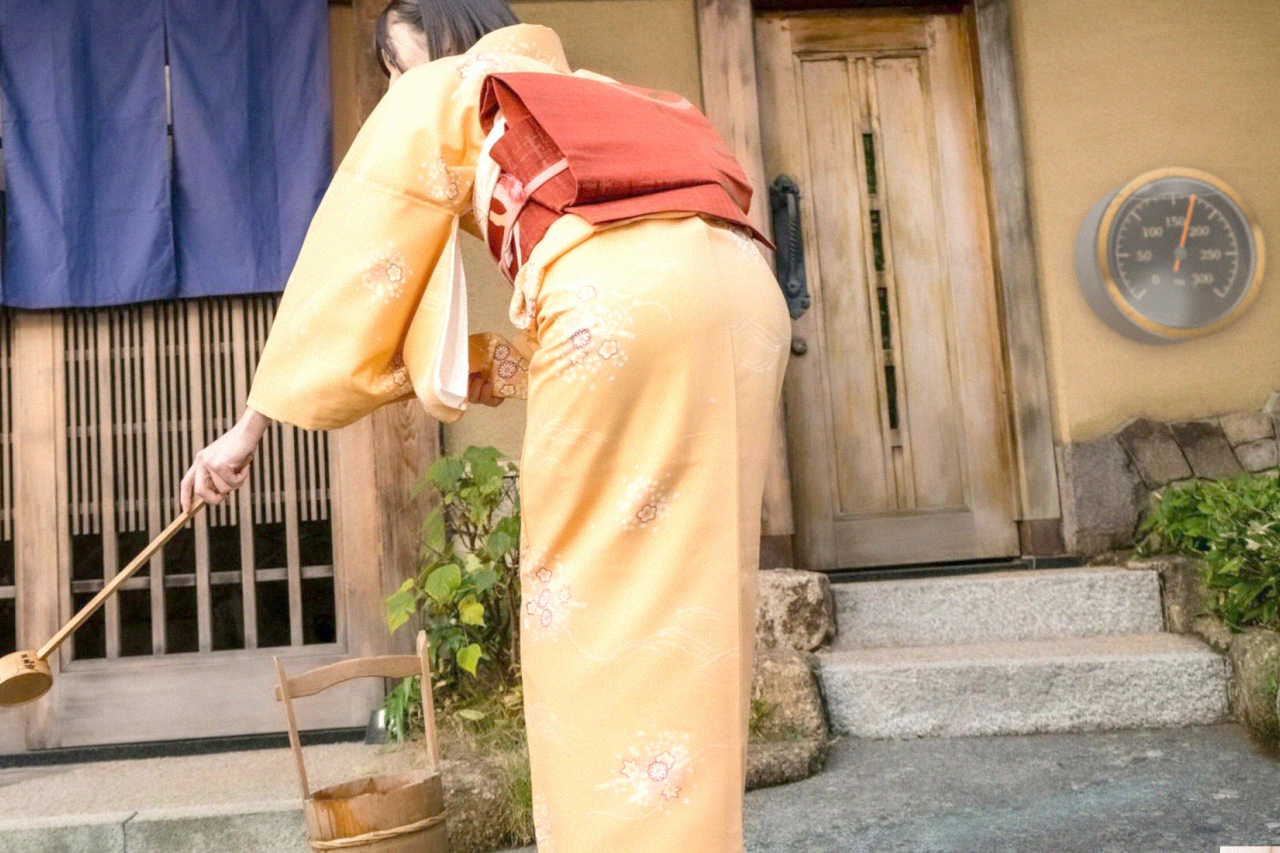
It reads 170,psi
